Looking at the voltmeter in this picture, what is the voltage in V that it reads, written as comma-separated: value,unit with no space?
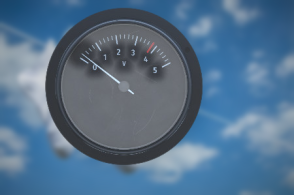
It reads 0.2,V
